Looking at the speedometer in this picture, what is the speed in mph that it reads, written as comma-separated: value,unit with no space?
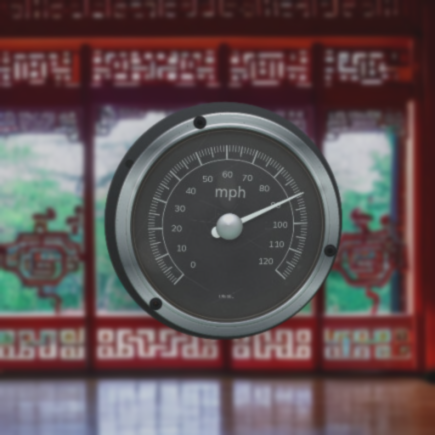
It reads 90,mph
